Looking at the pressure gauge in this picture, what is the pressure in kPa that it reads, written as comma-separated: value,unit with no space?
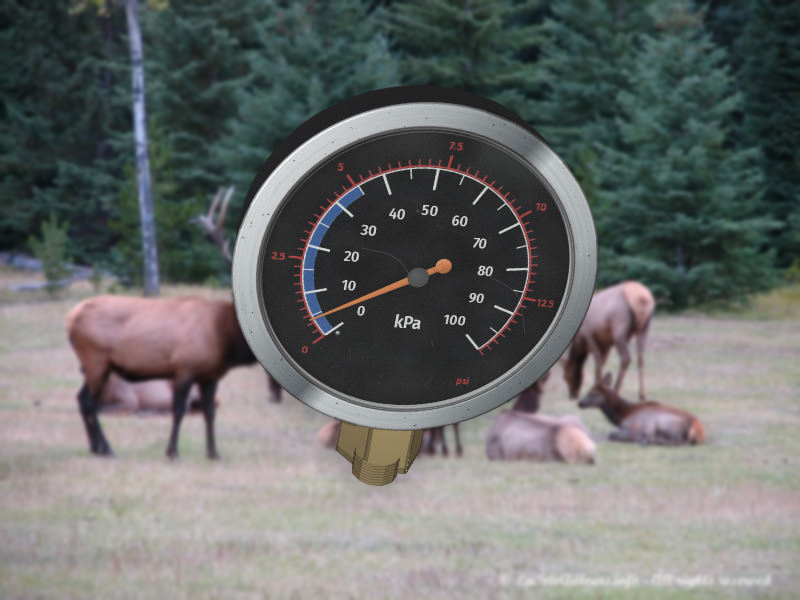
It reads 5,kPa
